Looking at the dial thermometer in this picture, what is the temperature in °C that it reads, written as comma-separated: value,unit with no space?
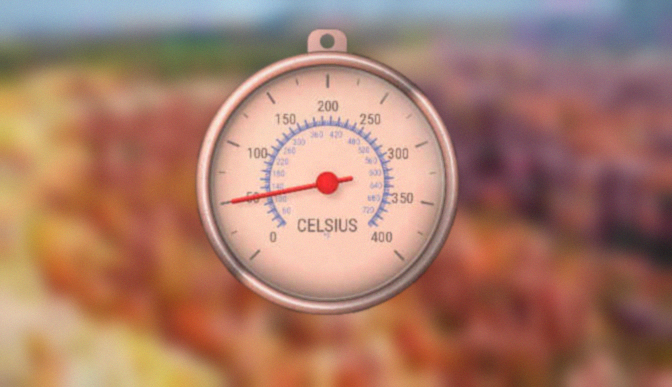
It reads 50,°C
